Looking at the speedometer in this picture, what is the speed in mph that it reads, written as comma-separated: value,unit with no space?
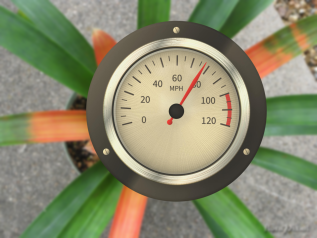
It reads 77.5,mph
